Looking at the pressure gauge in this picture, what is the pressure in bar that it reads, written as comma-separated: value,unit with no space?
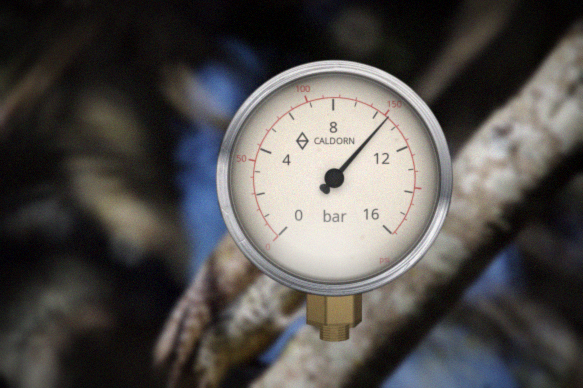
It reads 10.5,bar
